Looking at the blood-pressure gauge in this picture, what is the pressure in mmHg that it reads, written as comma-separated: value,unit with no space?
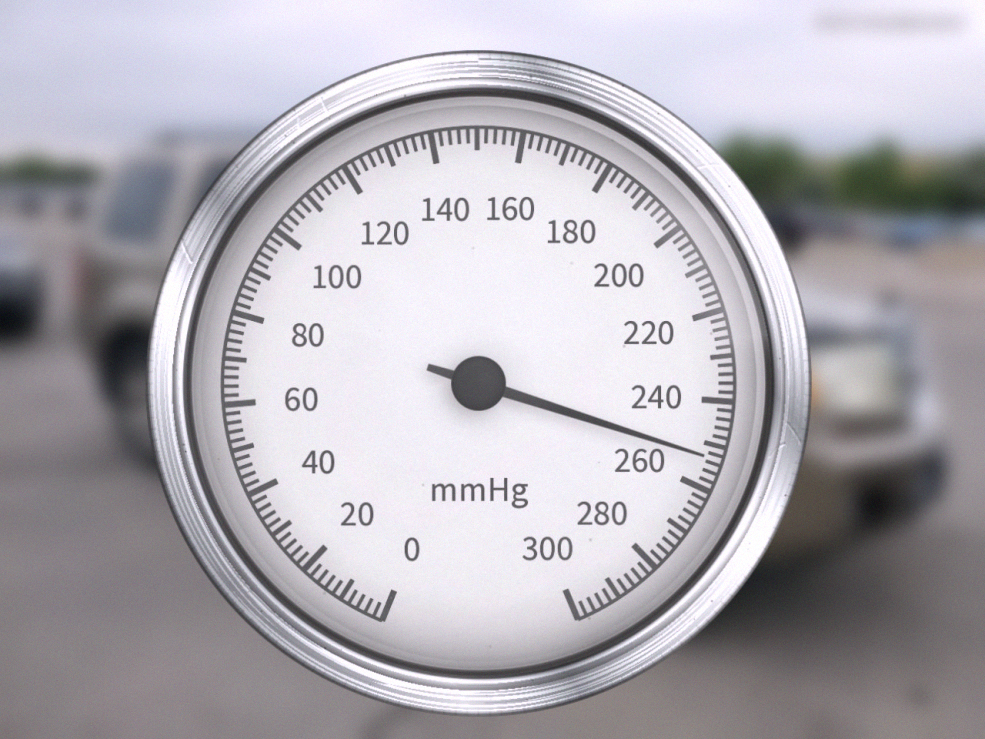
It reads 253,mmHg
